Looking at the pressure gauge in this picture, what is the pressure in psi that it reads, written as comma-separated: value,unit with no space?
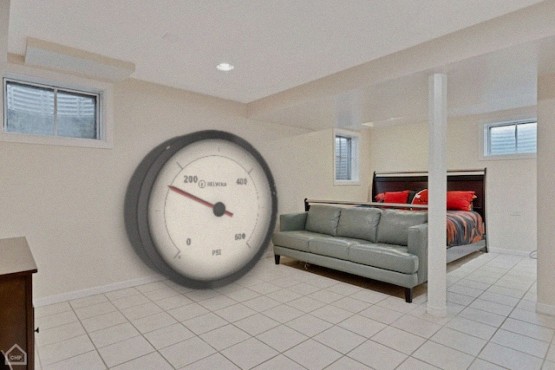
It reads 150,psi
